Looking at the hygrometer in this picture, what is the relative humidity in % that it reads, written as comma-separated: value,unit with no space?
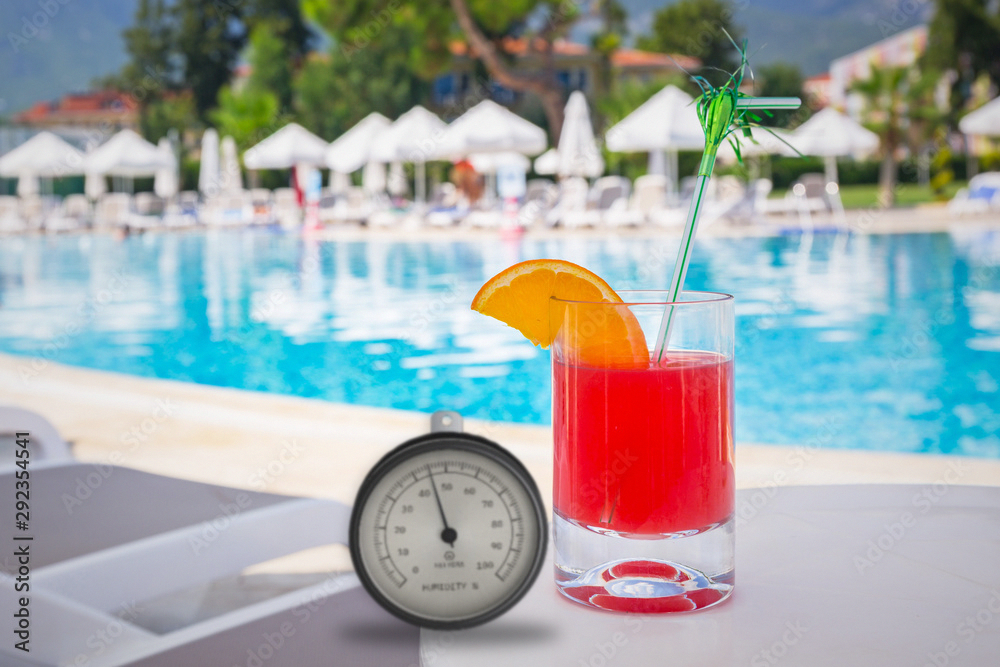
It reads 45,%
